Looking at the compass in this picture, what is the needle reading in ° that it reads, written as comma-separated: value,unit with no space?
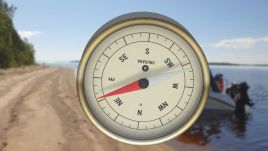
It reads 65,°
